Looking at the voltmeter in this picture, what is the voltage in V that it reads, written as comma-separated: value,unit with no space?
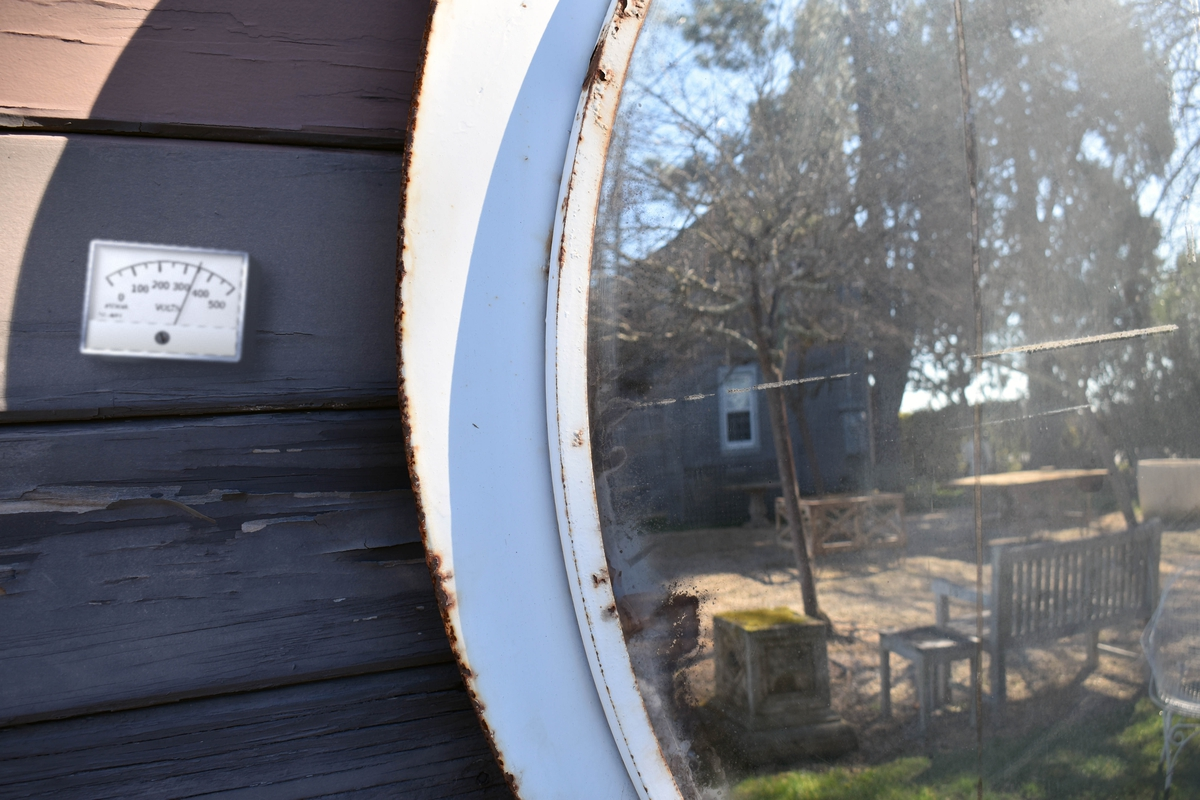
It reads 350,V
